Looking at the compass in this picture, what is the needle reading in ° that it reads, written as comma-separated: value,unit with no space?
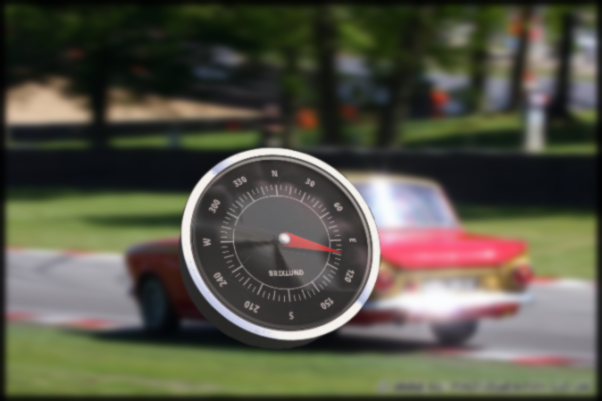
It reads 105,°
